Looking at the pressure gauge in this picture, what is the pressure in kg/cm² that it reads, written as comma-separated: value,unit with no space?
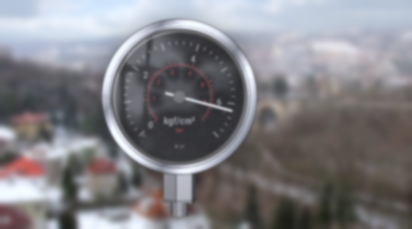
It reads 6.2,kg/cm²
